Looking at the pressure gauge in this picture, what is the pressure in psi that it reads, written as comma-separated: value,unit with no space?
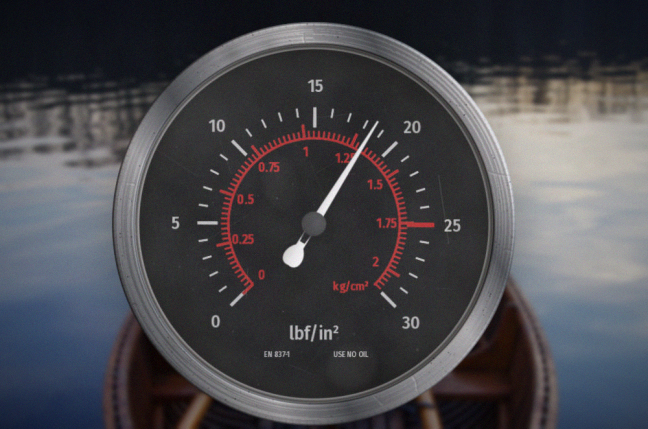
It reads 18.5,psi
